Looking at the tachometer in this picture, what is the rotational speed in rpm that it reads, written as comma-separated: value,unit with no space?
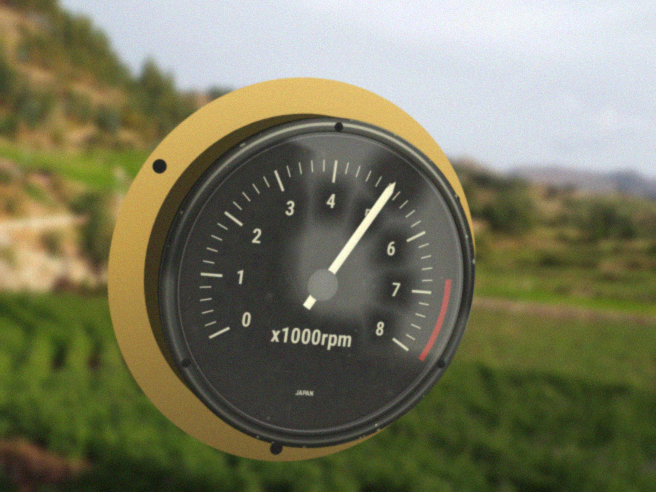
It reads 5000,rpm
